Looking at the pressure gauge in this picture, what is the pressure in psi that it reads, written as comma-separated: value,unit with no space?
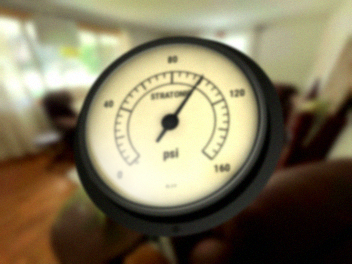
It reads 100,psi
